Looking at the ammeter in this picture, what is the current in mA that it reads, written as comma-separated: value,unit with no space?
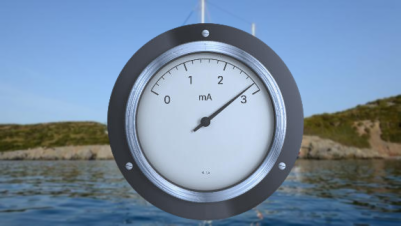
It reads 2.8,mA
